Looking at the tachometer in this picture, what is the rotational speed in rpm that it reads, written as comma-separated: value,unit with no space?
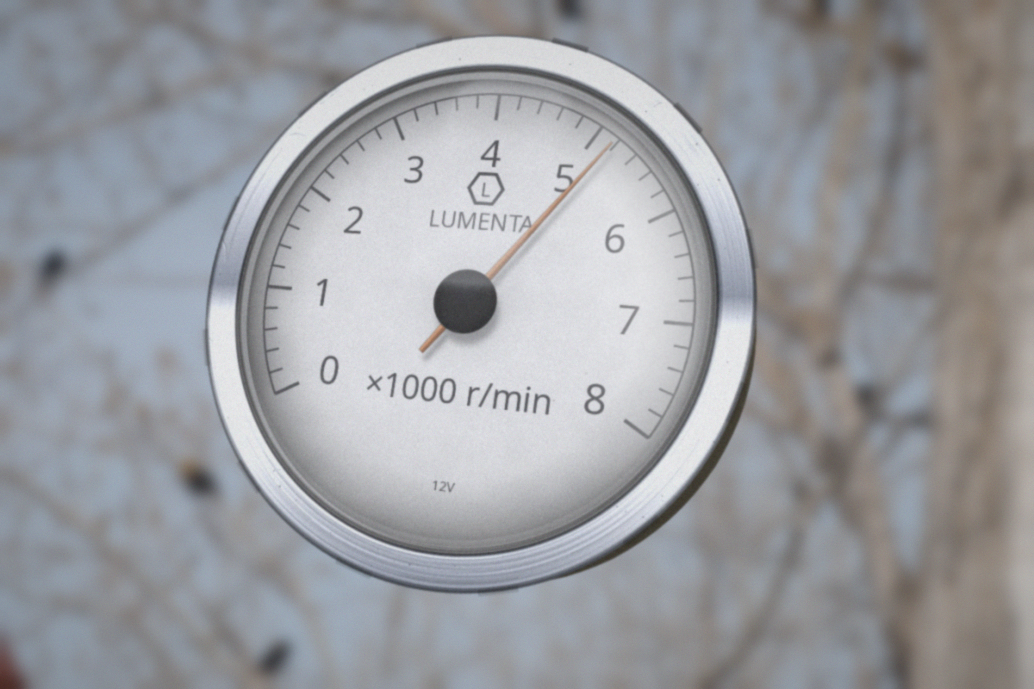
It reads 5200,rpm
